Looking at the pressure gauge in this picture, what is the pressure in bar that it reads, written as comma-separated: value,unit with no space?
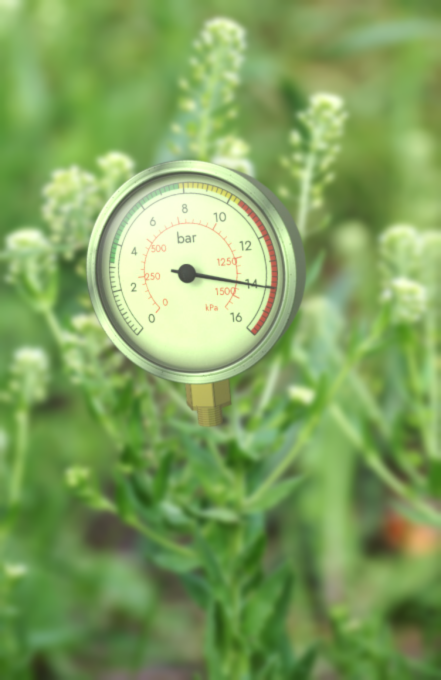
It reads 14,bar
